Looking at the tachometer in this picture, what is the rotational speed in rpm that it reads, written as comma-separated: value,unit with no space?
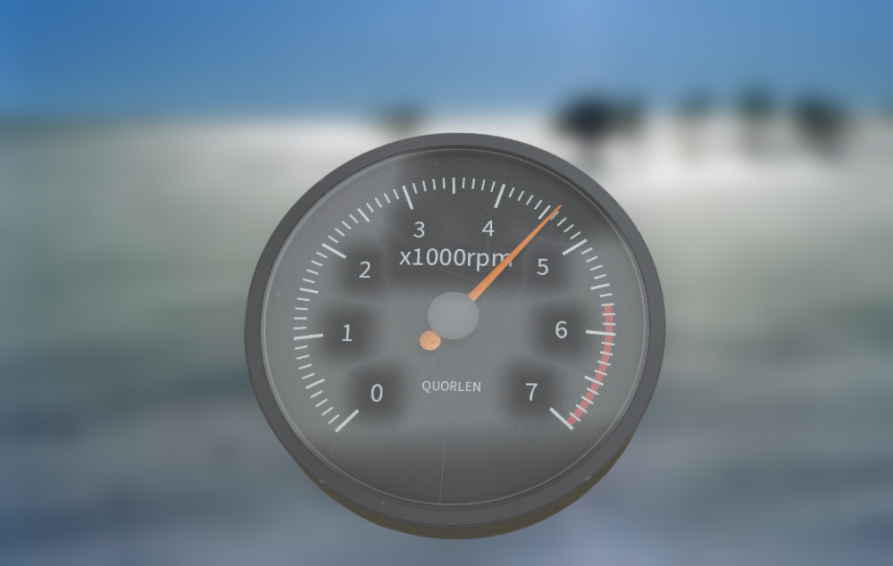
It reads 4600,rpm
